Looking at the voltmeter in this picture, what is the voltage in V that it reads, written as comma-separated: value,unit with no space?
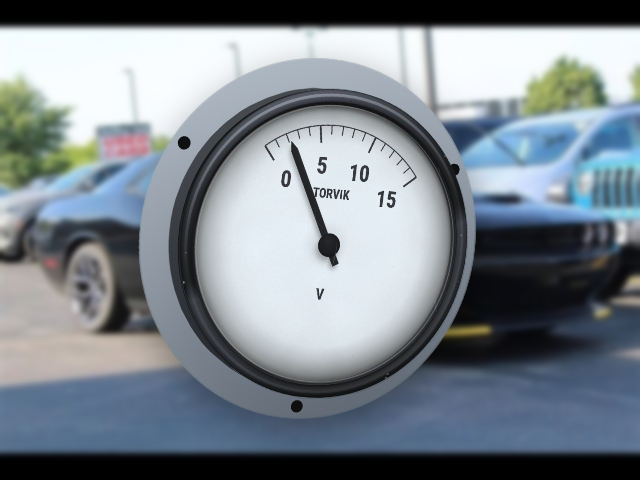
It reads 2,V
